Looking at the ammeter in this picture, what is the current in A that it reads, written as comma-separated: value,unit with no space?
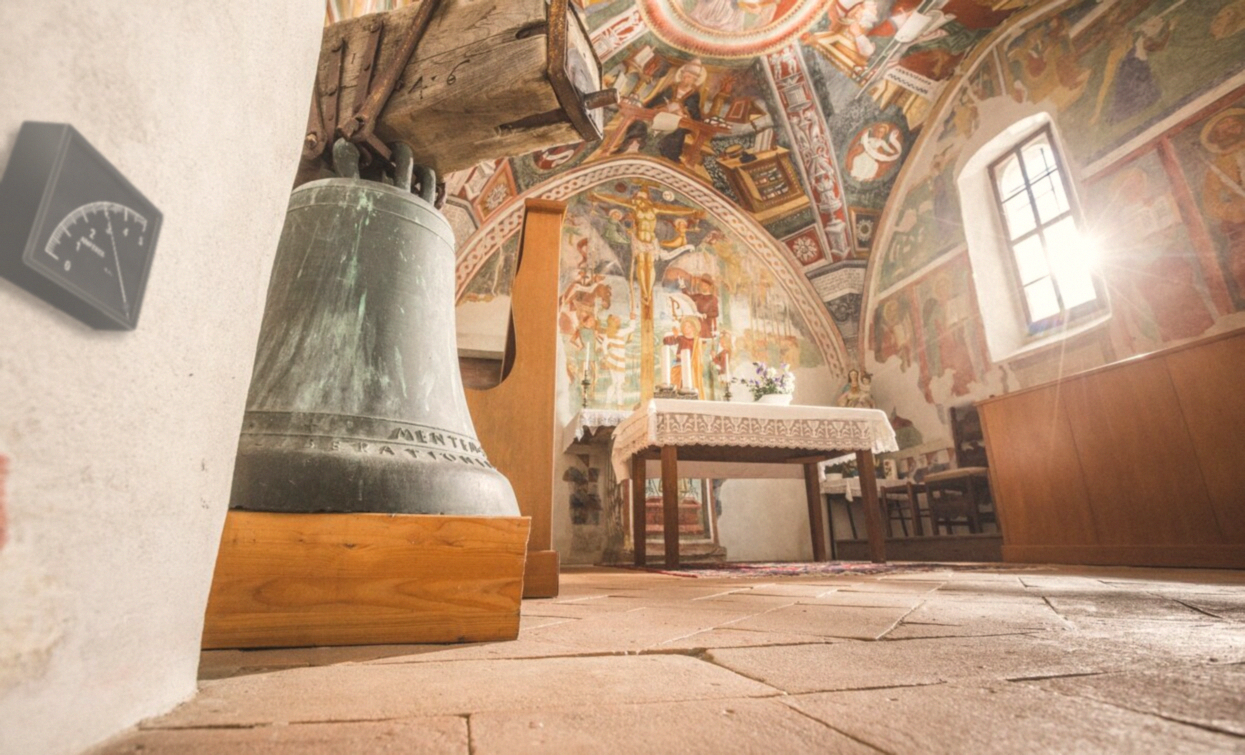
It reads 3,A
